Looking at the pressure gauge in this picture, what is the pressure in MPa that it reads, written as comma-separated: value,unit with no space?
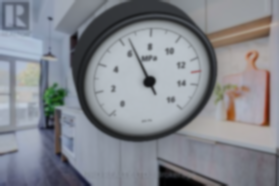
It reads 6.5,MPa
